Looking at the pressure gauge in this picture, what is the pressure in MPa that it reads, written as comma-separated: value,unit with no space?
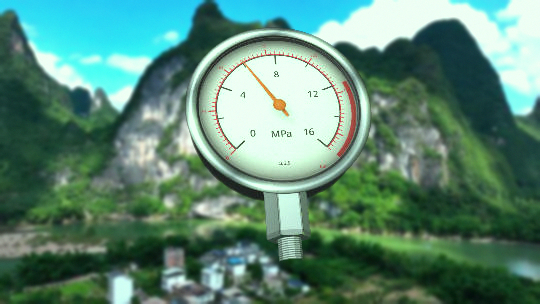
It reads 6,MPa
